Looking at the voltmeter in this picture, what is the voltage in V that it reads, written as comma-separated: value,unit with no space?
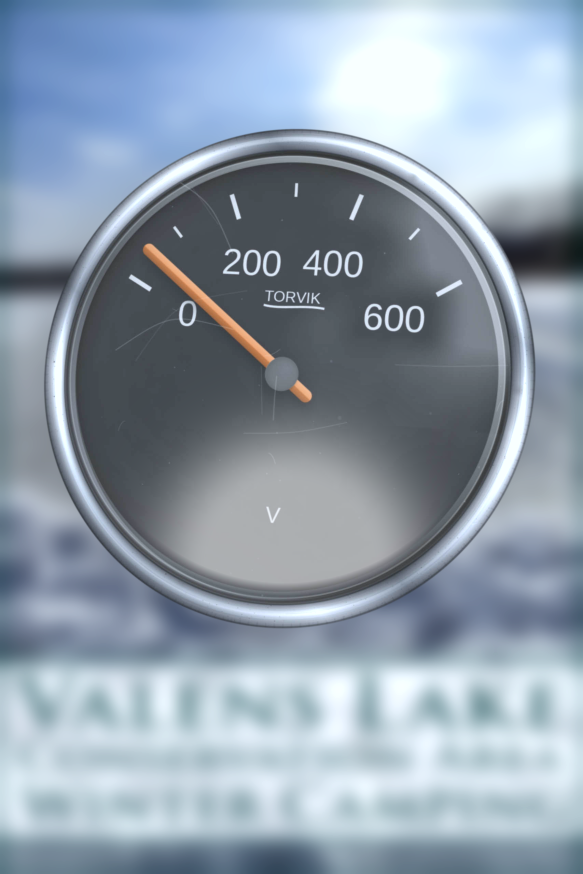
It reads 50,V
